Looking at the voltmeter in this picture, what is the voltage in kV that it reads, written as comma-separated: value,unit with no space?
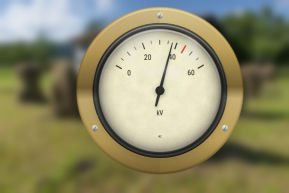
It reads 37.5,kV
